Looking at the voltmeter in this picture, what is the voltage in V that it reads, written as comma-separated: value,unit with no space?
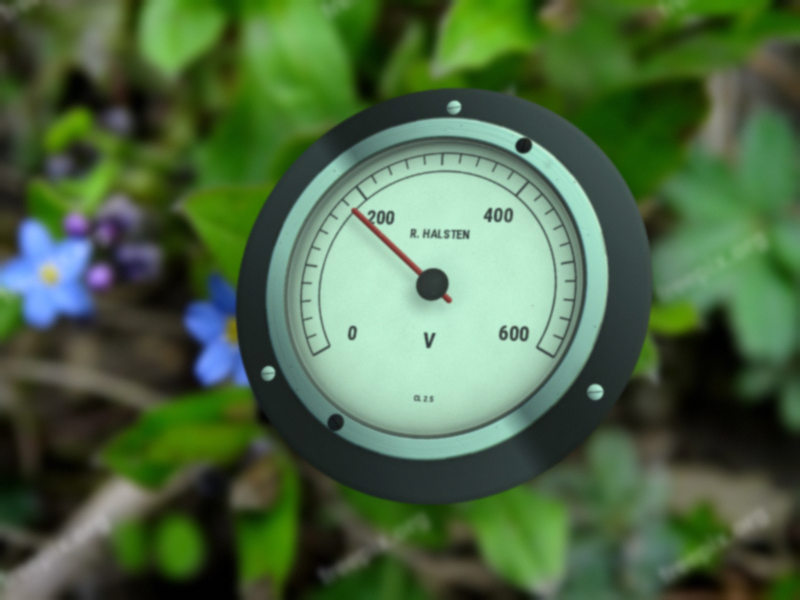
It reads 180,V
